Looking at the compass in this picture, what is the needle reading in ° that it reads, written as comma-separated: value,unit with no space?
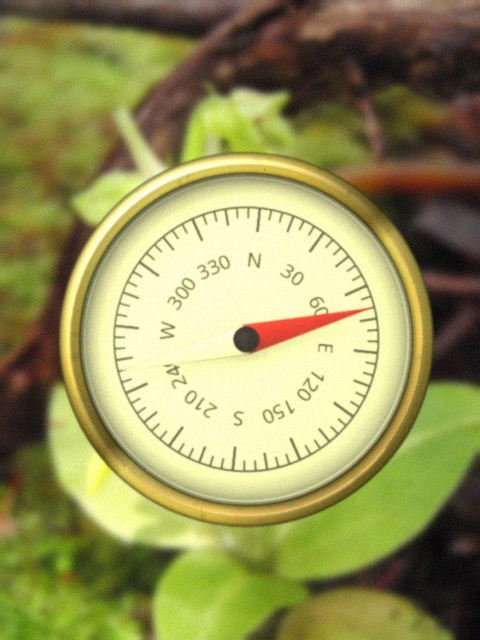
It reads 70,°
